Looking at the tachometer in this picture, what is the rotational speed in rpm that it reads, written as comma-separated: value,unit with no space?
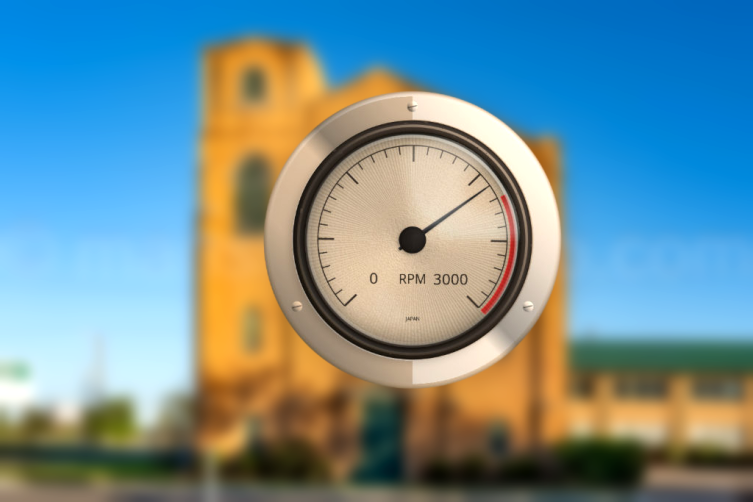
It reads 2100,rpm
